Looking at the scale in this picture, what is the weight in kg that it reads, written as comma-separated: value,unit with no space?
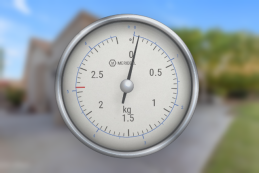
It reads 0.05,kg
